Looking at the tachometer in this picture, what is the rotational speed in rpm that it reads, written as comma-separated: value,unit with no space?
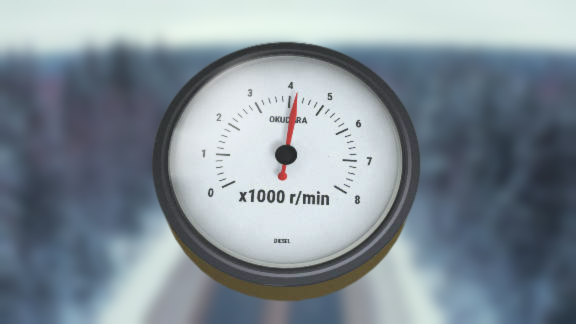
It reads 4200,rpm
